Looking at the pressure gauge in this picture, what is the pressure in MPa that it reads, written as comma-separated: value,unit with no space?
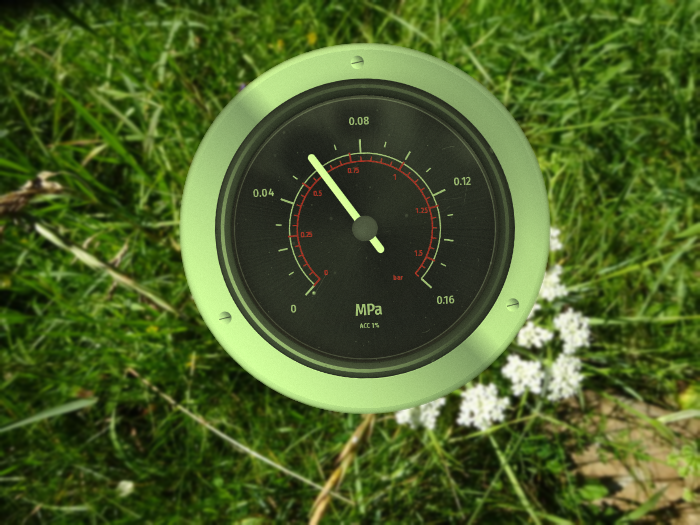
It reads 0.06,MPa
